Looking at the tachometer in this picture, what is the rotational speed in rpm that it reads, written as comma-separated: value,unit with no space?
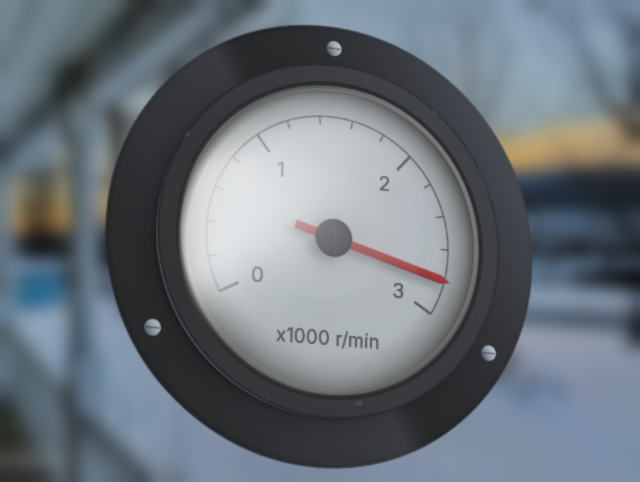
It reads 2800,rpm
